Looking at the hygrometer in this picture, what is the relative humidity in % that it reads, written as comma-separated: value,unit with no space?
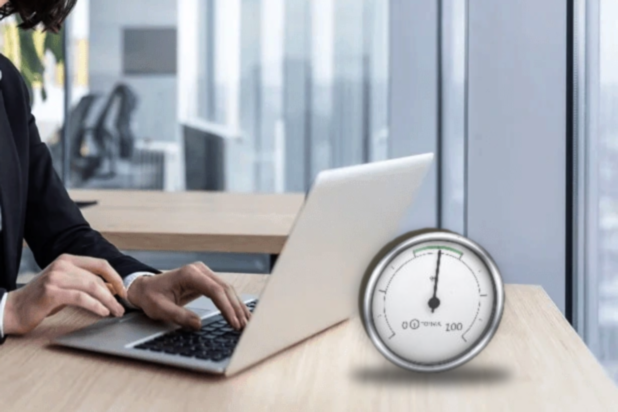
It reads 50,%
